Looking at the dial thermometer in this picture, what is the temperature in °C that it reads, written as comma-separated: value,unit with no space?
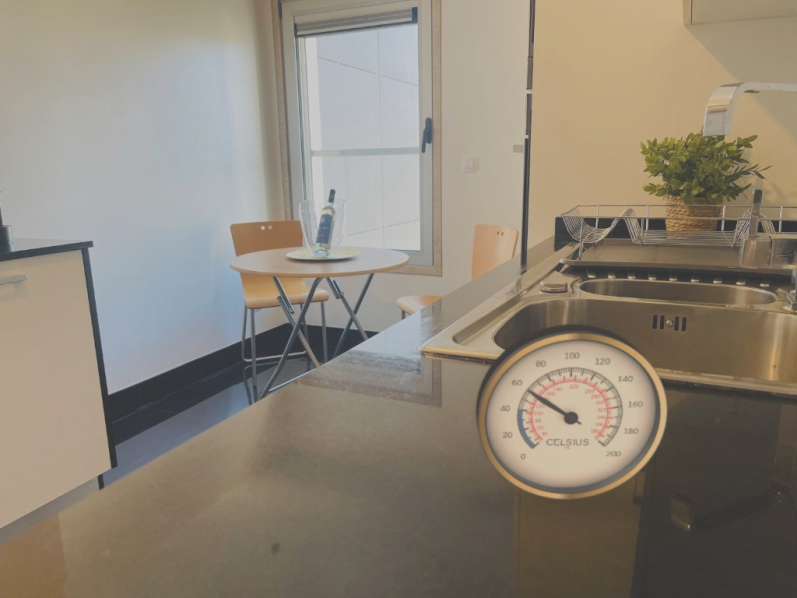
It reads 60,°C
